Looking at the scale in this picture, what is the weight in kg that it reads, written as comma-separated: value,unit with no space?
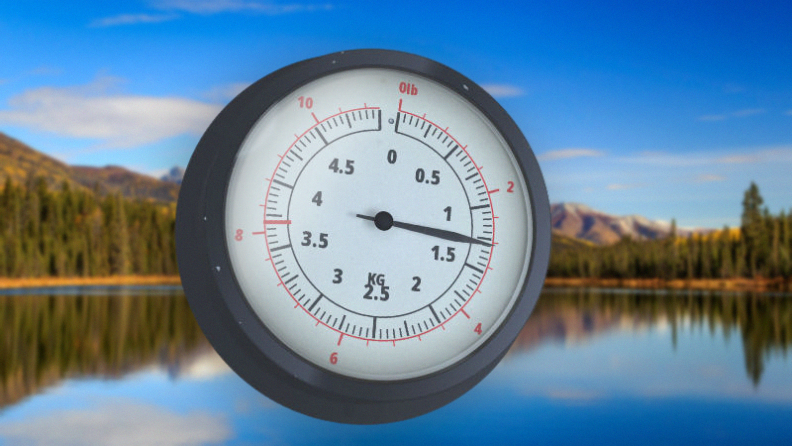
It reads 1.3,kg
